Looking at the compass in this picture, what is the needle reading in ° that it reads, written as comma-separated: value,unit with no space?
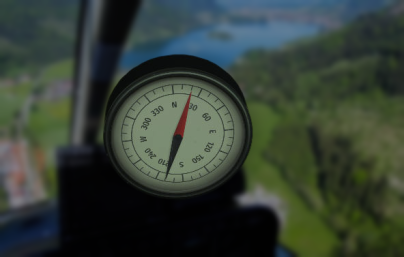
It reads 20,°
